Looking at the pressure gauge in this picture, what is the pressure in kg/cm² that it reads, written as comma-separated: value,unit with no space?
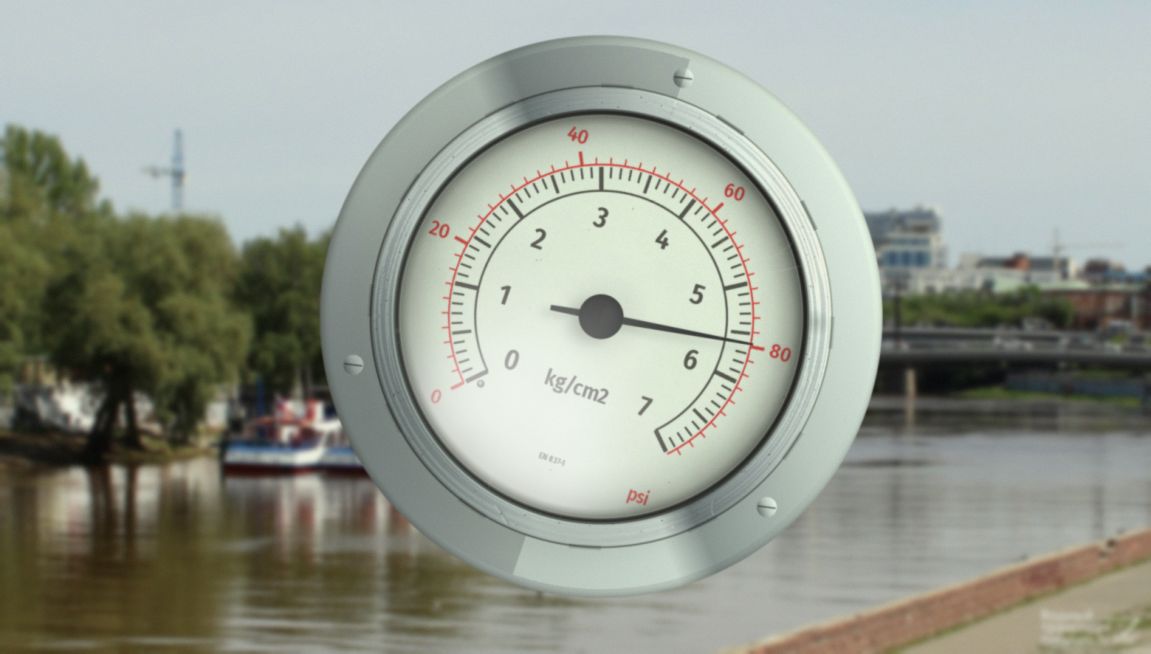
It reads 5.6,kg/cm²
